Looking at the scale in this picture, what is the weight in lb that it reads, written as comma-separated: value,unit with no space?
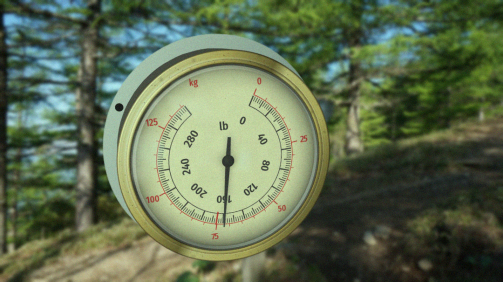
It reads 160,lb
